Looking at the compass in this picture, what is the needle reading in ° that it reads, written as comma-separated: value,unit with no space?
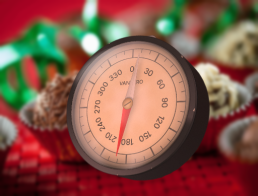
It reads 190,°
